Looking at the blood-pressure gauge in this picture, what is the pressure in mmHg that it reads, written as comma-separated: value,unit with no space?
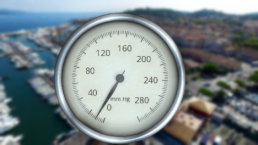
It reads 10,mmHg
